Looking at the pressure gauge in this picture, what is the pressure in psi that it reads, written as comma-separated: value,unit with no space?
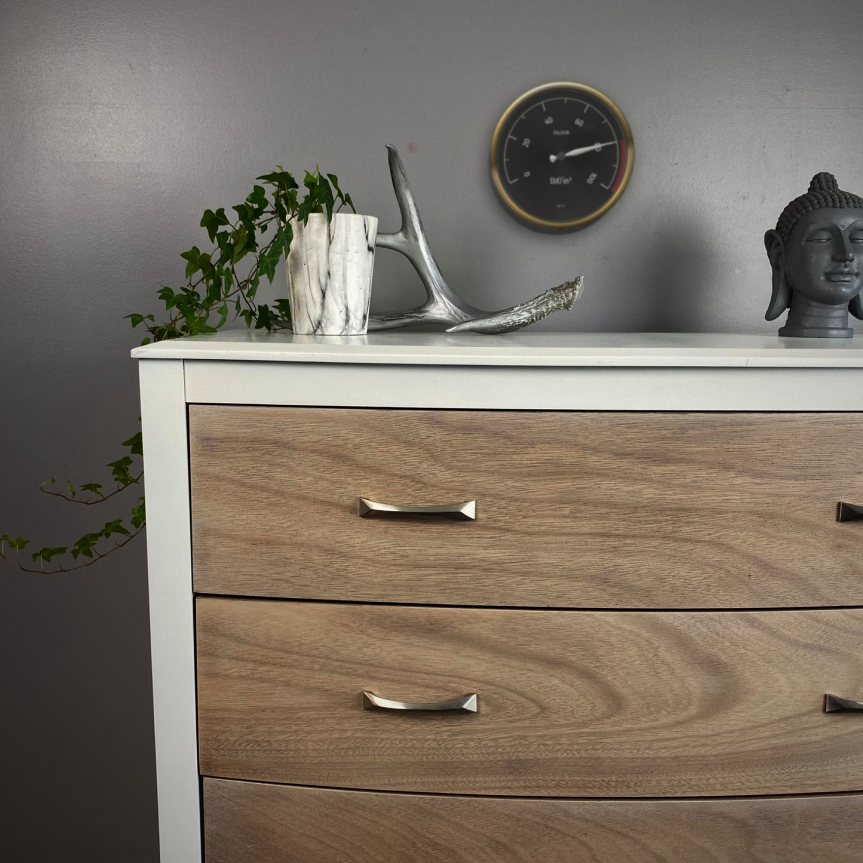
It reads 80,psi
